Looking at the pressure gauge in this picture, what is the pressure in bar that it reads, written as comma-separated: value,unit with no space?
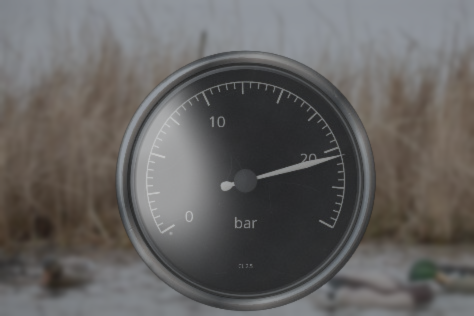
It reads 20.5,bar
